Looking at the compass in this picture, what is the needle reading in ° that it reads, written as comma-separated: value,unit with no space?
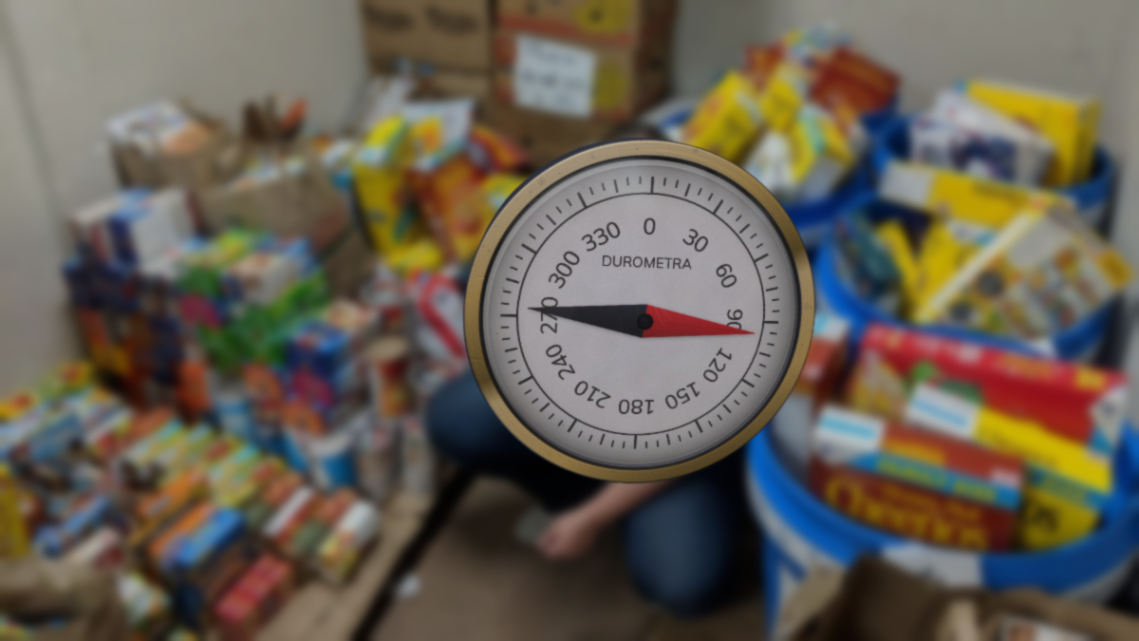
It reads 95,°
